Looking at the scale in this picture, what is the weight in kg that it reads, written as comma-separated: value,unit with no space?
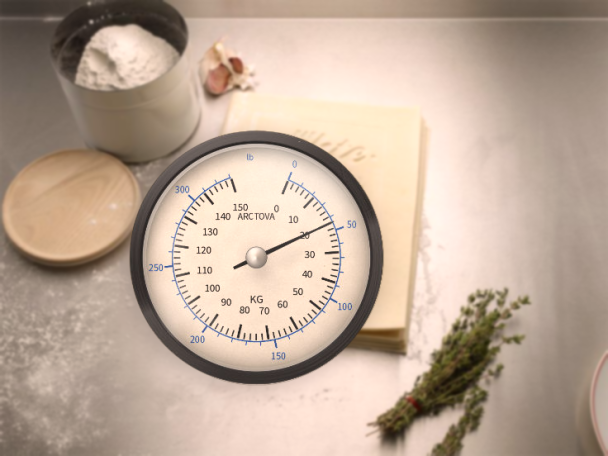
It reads 20,kg
